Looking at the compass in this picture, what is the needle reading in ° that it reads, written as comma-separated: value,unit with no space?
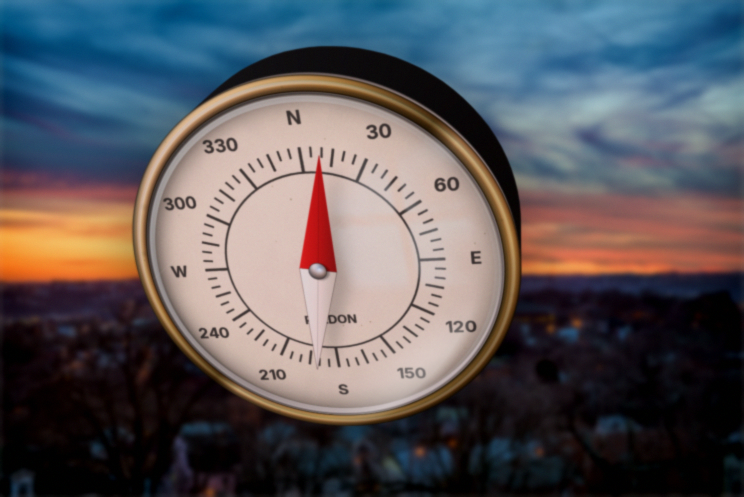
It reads 10,°
